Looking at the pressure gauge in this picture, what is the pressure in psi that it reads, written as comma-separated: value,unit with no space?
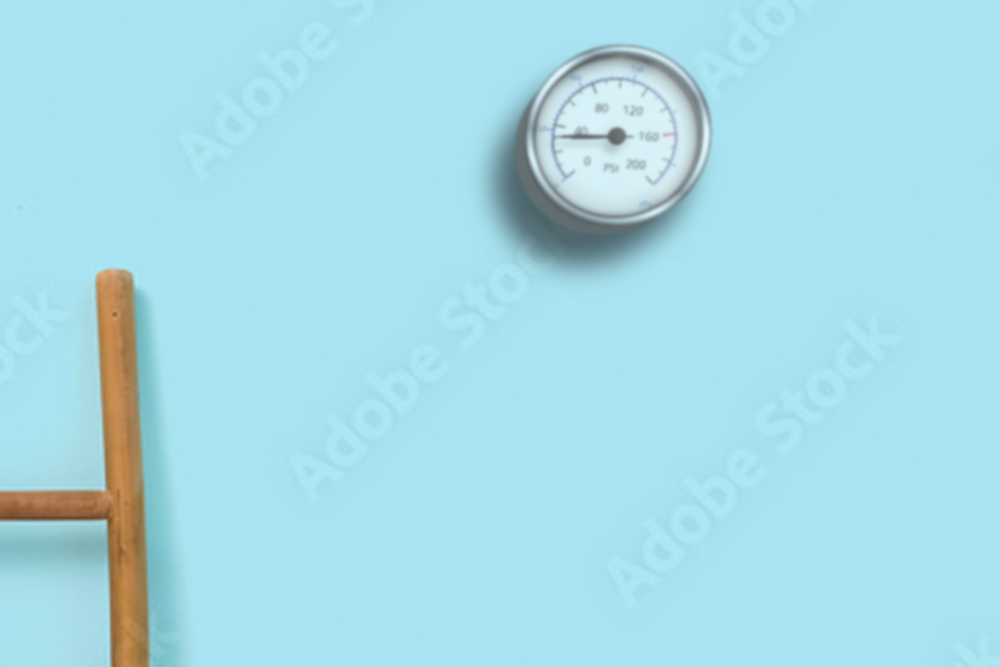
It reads 30,psi
